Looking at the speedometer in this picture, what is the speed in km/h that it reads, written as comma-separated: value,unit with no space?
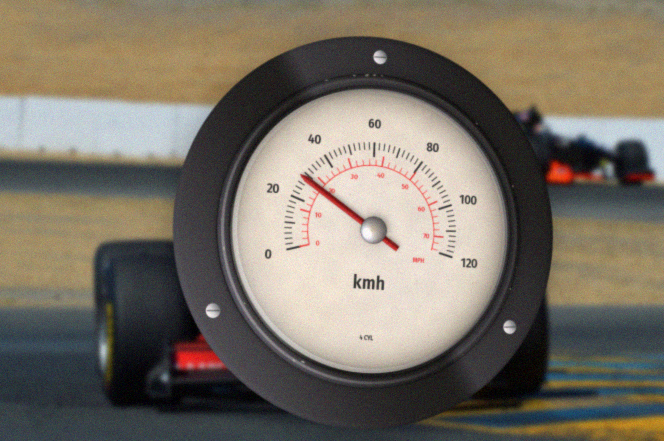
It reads 28,km/h
